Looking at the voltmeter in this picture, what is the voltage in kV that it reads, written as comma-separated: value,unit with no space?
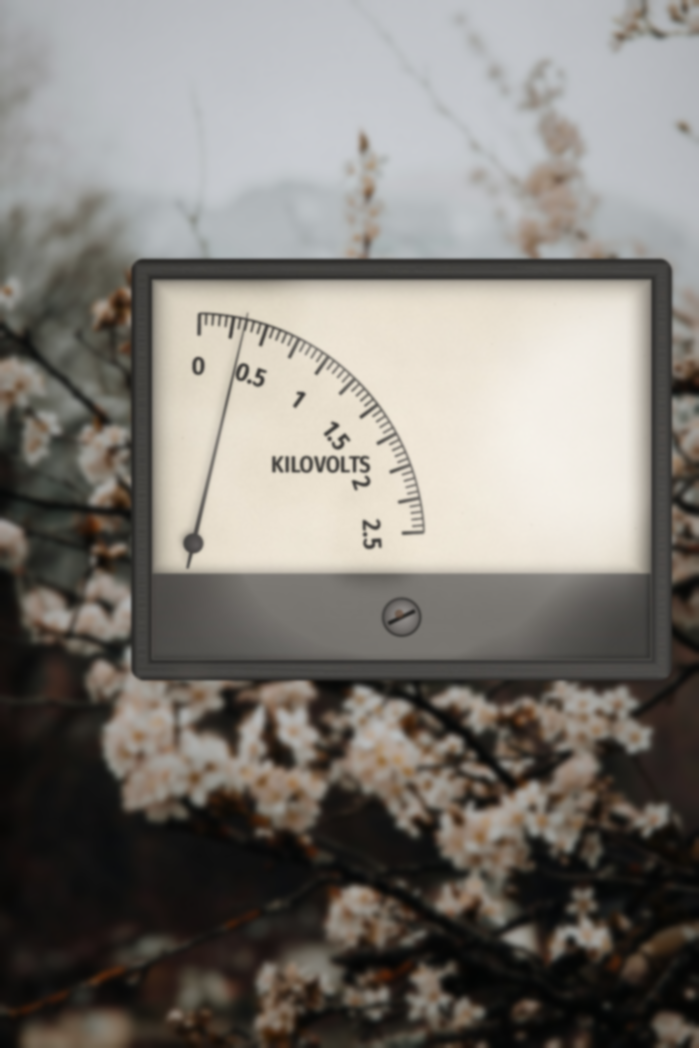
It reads 0.35,kV
